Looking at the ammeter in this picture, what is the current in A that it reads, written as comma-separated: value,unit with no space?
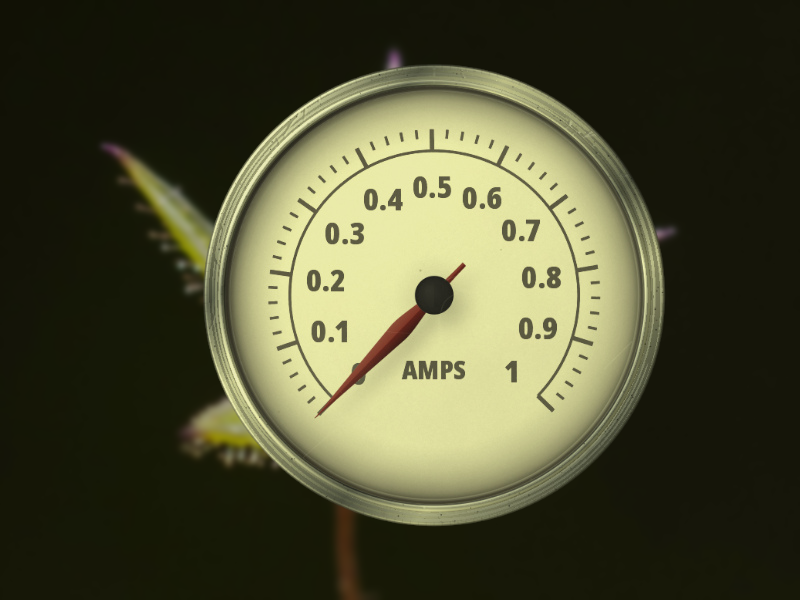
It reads 0,A
